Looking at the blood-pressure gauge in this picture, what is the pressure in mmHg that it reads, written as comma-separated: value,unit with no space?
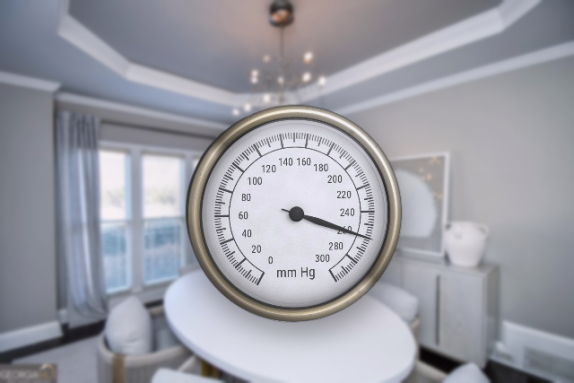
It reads 260,mmHg
